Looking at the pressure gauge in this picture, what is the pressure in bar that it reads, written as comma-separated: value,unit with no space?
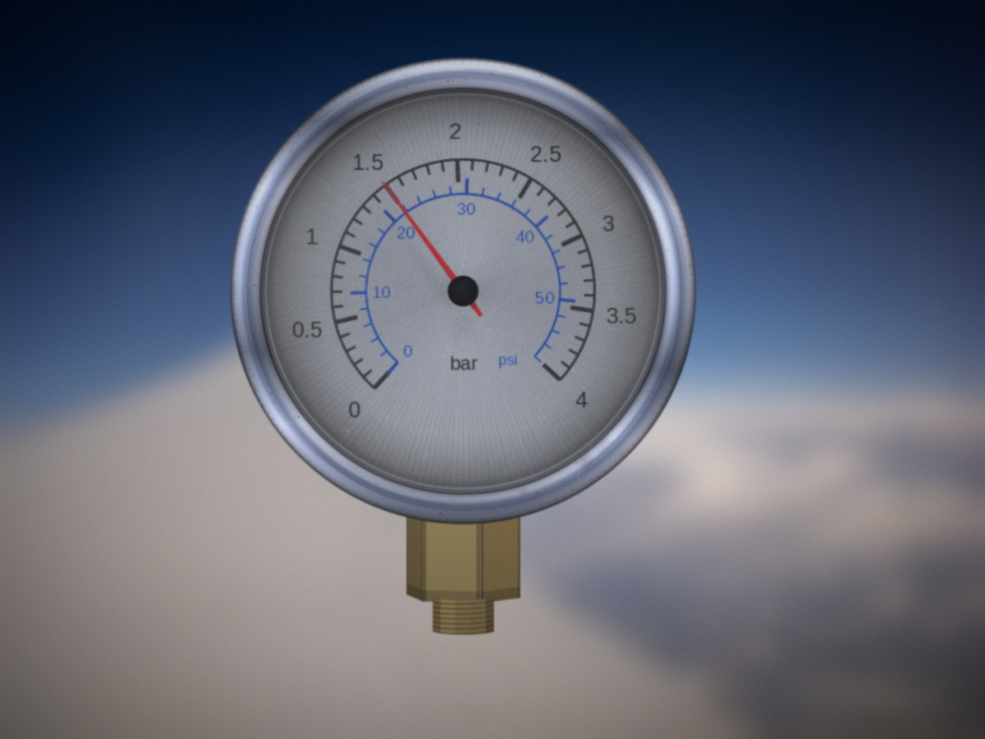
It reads 1.5,bar
